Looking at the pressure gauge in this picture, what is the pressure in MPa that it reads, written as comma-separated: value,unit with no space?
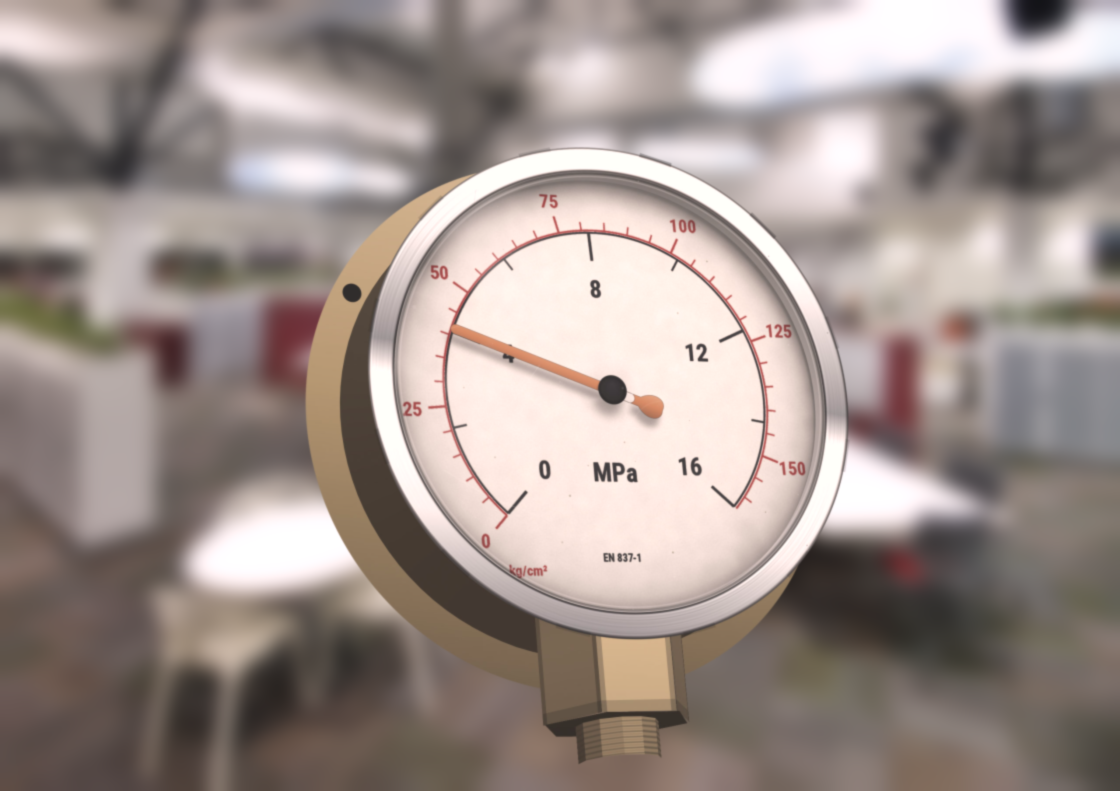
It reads 4,MPa
